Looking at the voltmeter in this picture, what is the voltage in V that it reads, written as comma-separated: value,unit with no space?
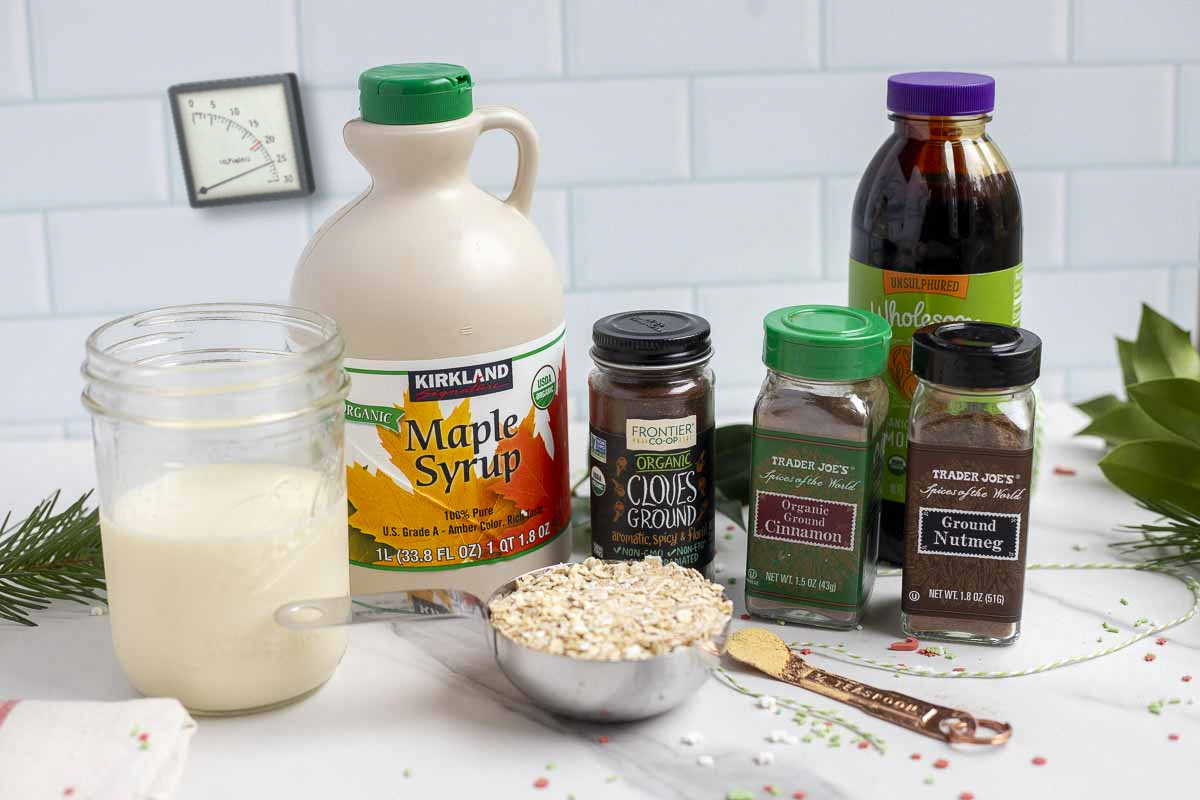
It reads 25,V
